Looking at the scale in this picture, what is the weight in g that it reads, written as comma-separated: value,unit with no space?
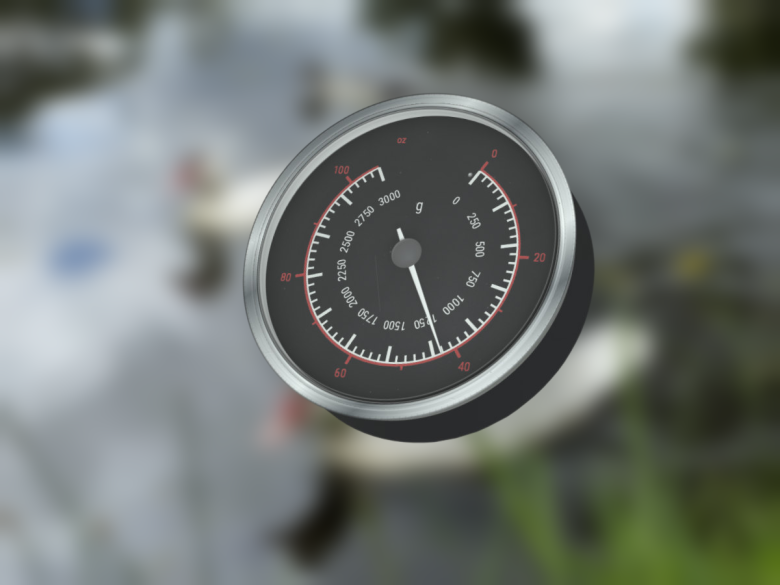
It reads 1200,g
